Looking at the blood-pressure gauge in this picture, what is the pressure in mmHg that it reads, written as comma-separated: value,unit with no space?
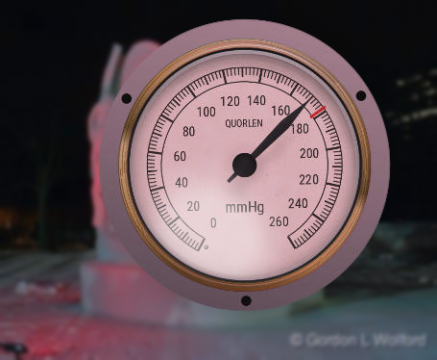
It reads 170,mmHg
